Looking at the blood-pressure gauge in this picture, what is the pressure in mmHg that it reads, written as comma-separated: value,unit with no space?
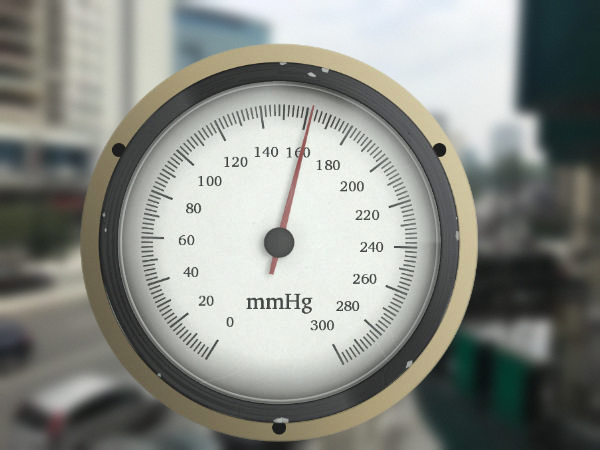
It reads 162,mmHg
